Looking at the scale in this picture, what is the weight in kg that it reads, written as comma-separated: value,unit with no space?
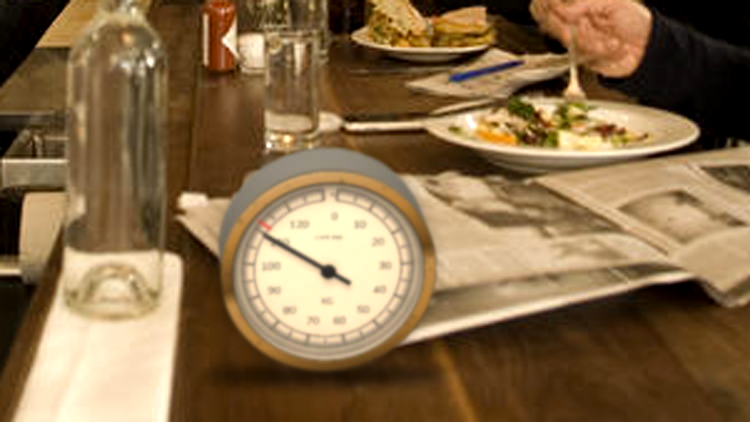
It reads 110,kg
